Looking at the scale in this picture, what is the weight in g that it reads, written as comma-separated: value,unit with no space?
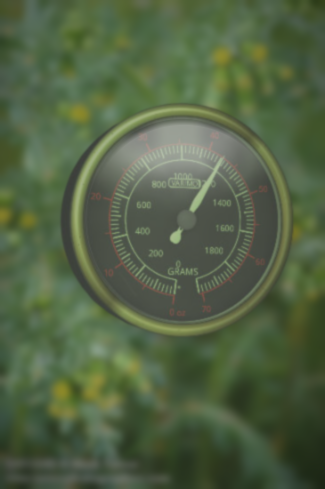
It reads 1200,g
